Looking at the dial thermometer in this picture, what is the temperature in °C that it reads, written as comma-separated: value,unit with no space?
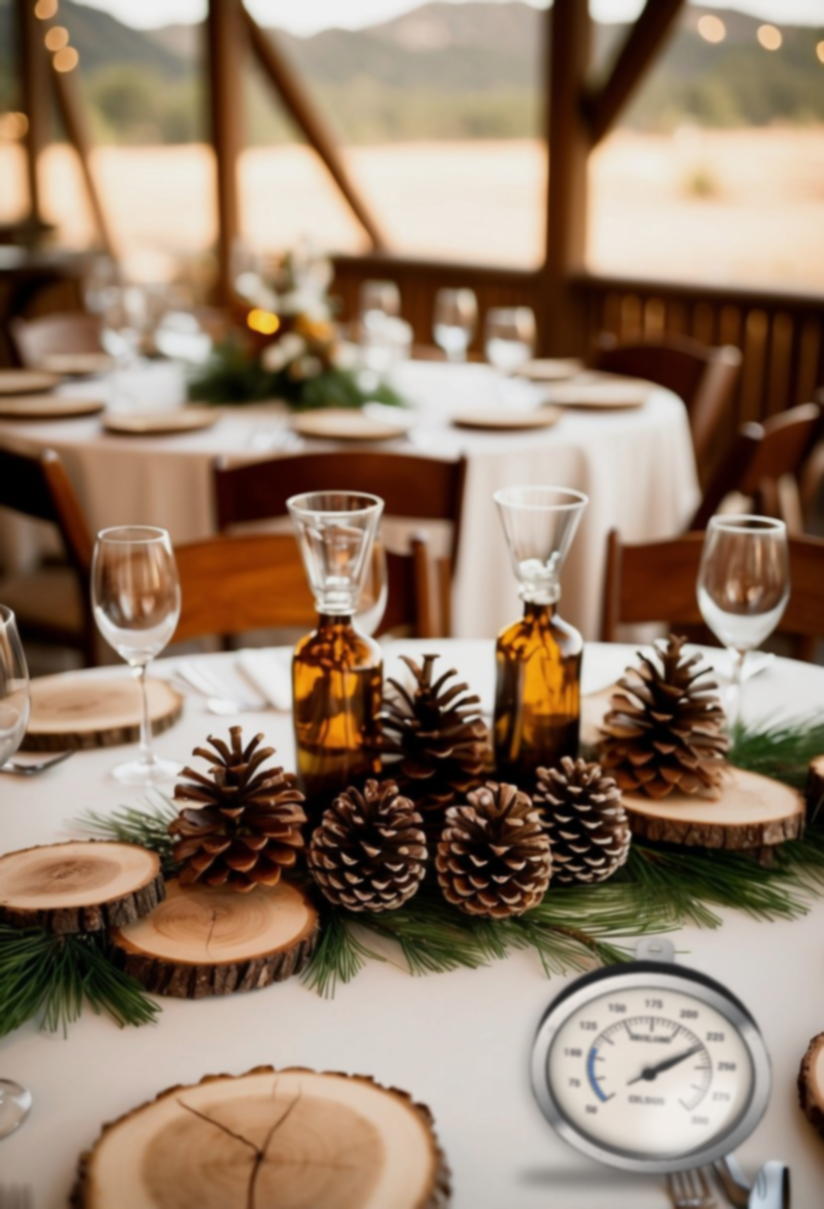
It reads 225,°C
